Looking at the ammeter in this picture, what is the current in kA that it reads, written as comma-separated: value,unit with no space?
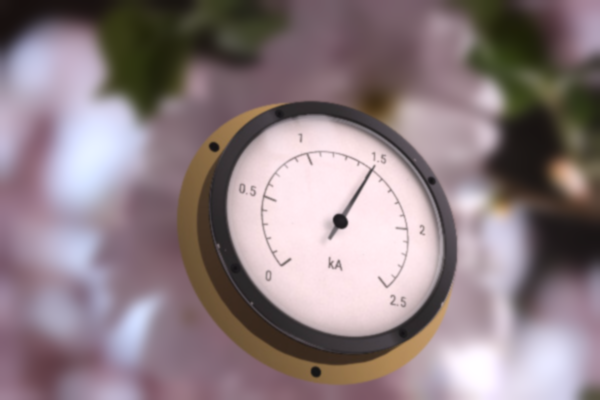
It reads 1.5,kA
